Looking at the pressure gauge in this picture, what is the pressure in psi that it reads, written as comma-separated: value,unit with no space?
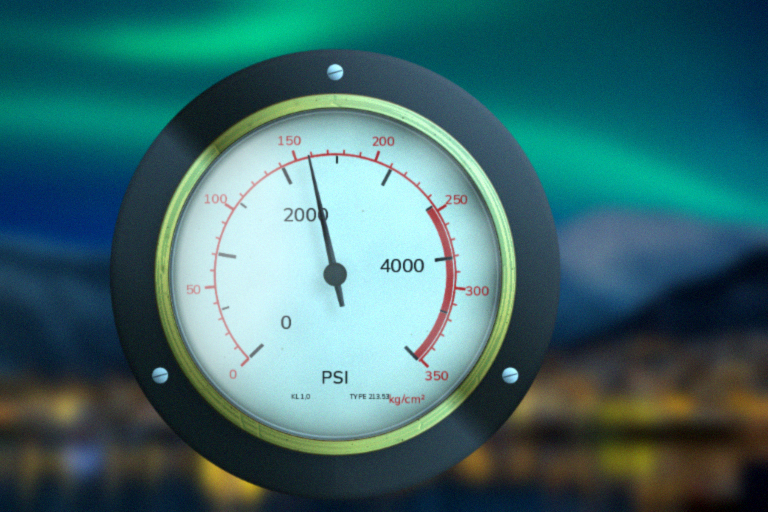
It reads 2250,psi
